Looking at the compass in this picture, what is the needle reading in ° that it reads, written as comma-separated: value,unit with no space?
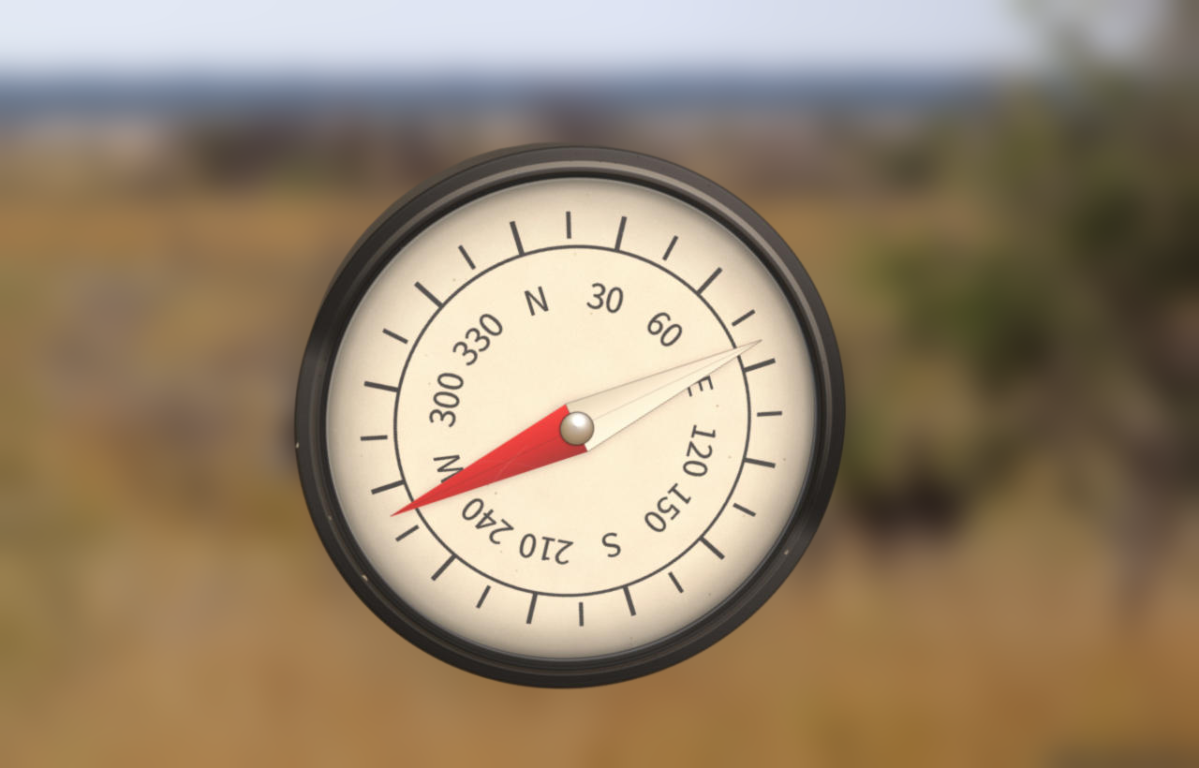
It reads 262.5,°
